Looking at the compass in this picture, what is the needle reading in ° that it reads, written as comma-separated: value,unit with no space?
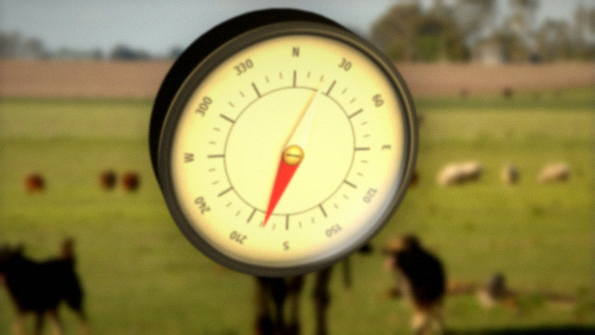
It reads 200,°
